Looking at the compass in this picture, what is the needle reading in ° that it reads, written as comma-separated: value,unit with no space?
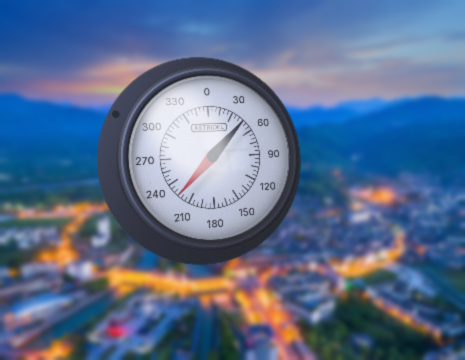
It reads 225,°
